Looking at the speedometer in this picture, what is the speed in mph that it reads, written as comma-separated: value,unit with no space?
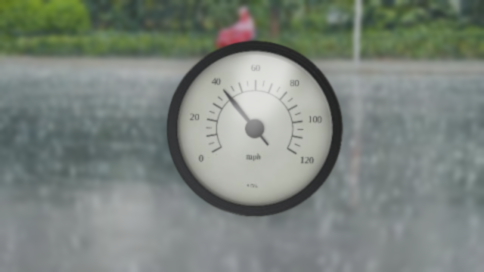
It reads 40,mph
